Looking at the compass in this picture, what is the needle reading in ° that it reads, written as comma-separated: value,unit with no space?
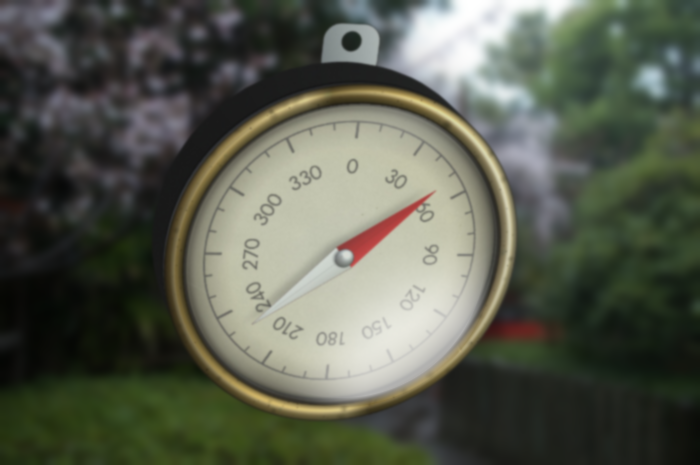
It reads 50,°
